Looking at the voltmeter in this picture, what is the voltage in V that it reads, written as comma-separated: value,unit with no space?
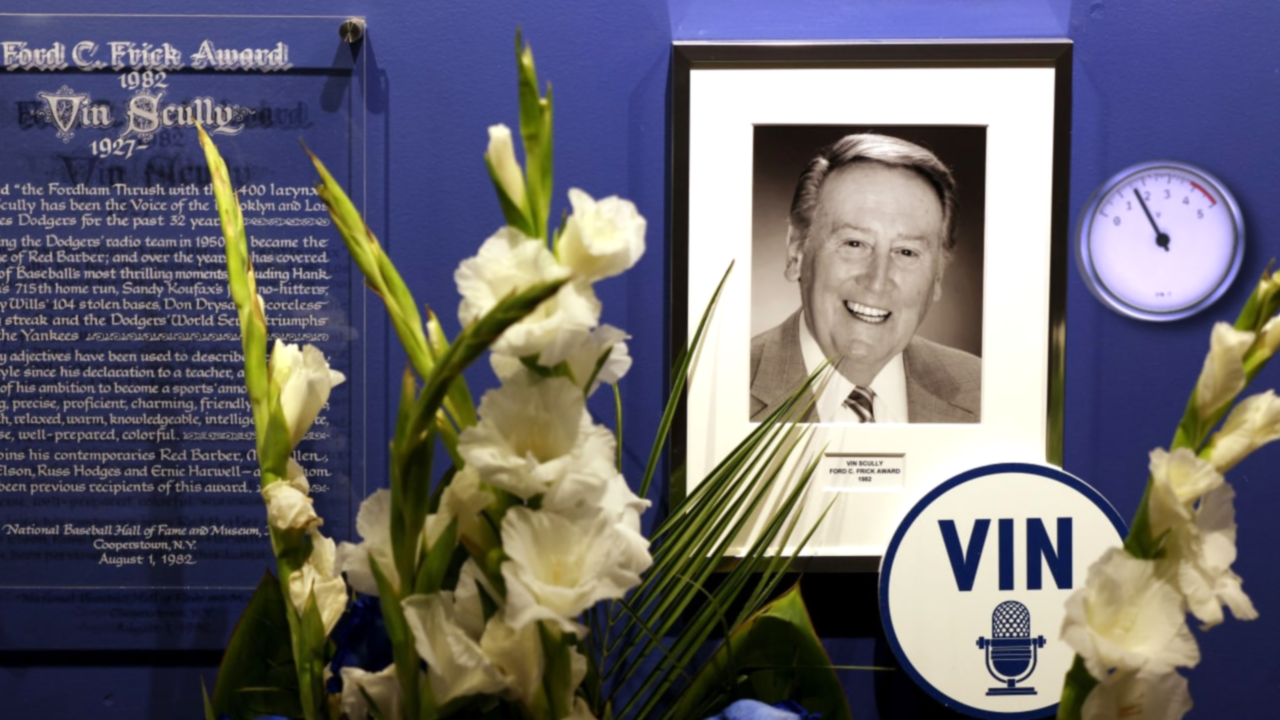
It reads 1.5,V
